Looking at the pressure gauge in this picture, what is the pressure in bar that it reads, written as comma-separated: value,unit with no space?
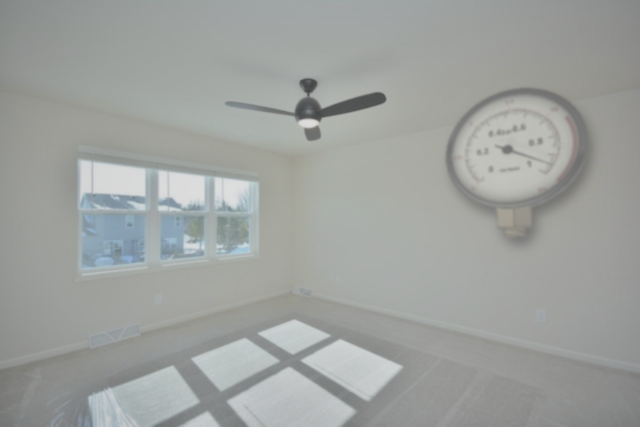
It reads 0.95,bar
